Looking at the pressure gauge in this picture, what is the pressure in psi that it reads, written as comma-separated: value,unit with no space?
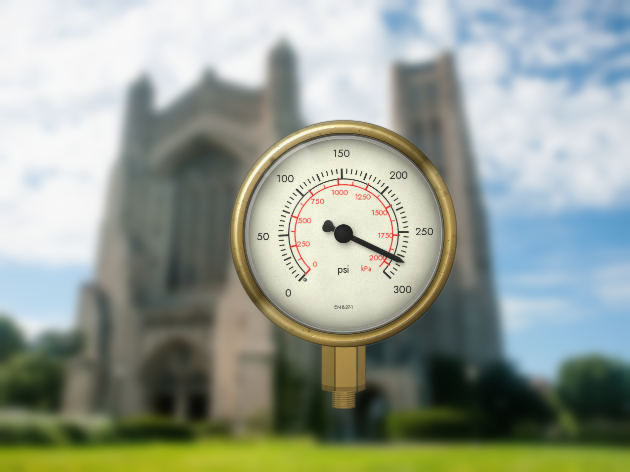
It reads 280,psi
